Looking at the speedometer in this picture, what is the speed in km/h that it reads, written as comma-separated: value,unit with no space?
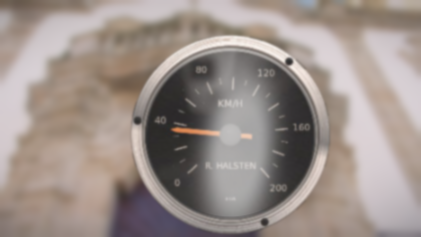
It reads 35,km/h
